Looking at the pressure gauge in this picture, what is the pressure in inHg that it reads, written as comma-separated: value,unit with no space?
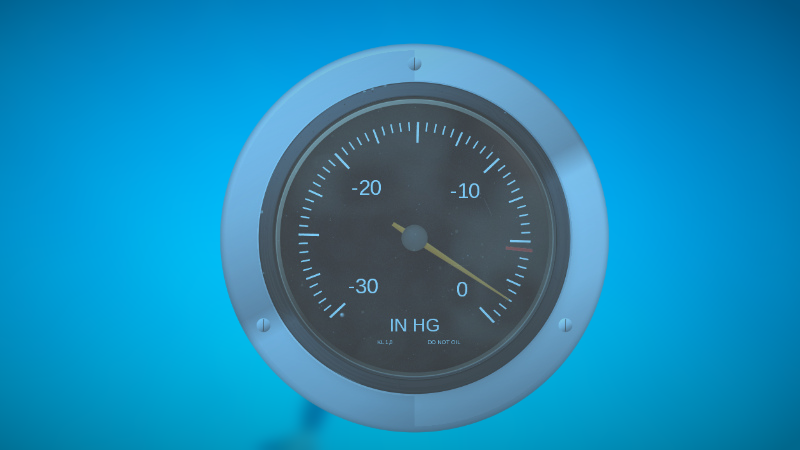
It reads -1.5,inHg
